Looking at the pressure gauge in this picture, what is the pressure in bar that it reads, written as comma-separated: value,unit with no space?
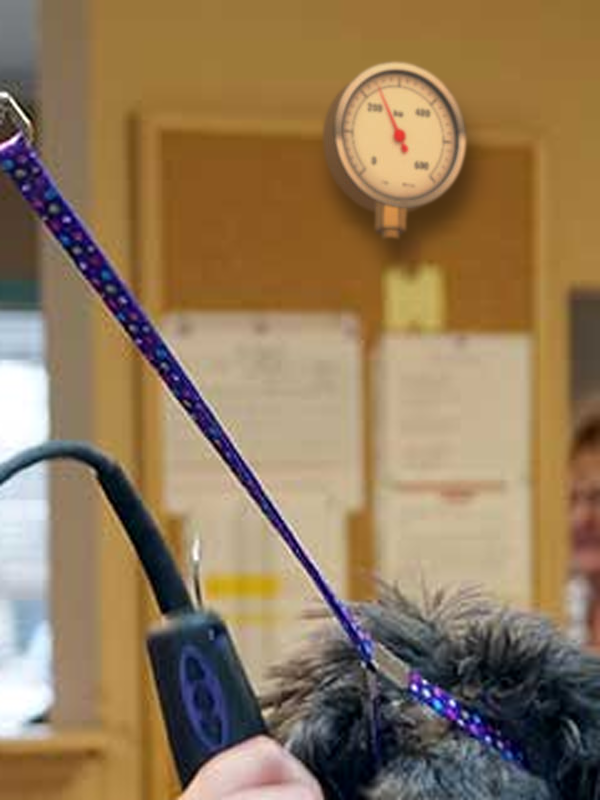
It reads 240,bar
